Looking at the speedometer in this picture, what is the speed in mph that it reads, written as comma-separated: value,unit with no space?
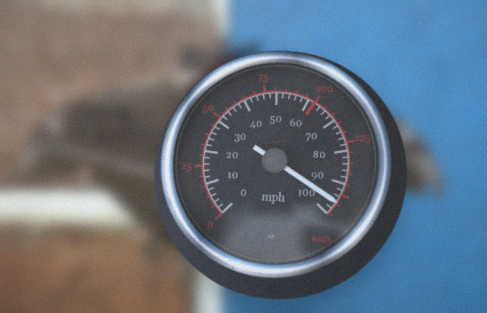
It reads 96,mph
